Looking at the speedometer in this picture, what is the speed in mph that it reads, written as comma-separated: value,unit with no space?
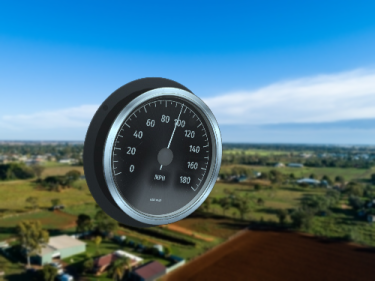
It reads 95,mph
